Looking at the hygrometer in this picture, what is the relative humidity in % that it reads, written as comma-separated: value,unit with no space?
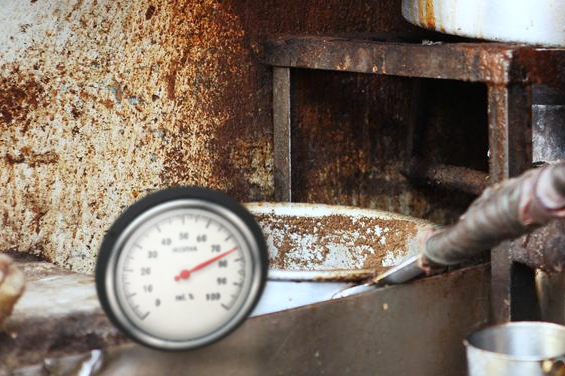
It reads 75,%
